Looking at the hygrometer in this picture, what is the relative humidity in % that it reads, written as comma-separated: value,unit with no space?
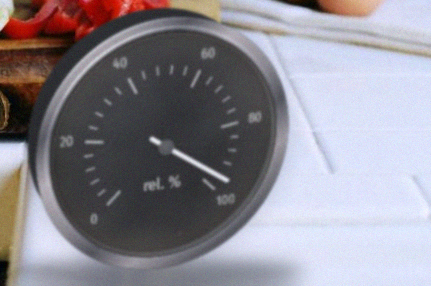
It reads 96,%
